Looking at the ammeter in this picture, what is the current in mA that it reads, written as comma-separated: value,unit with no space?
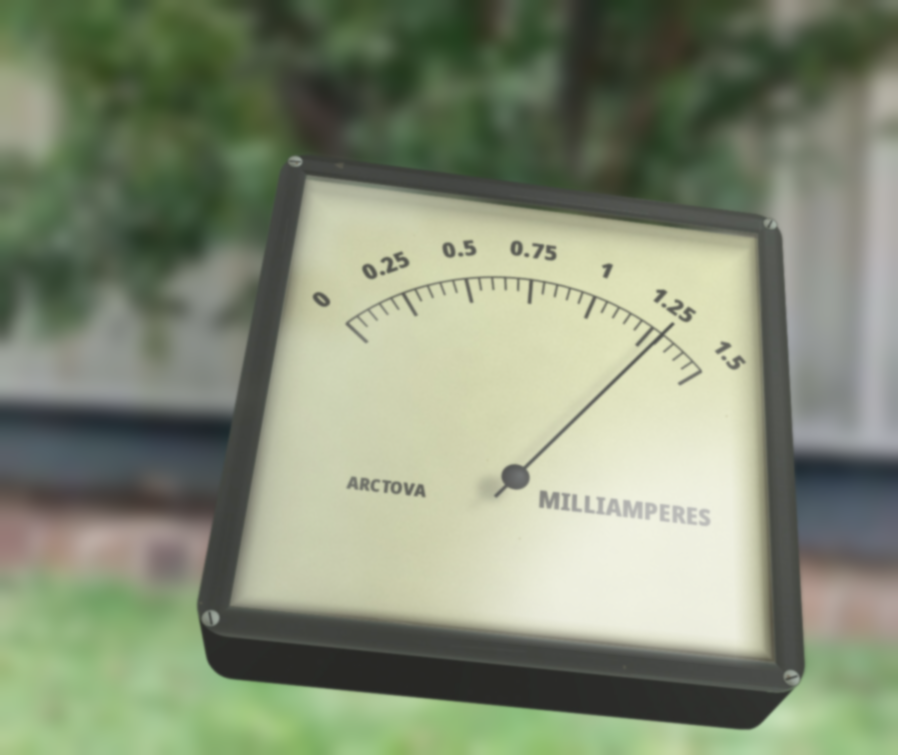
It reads 1.3,mA
